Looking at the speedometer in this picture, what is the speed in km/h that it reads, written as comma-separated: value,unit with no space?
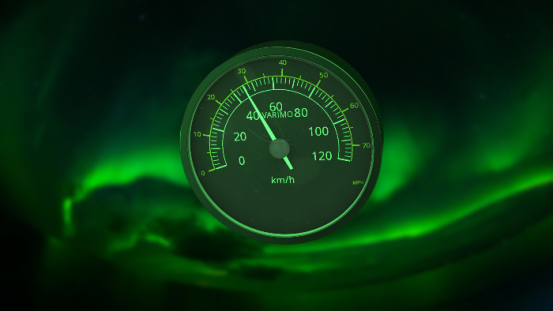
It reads 46,km/h
